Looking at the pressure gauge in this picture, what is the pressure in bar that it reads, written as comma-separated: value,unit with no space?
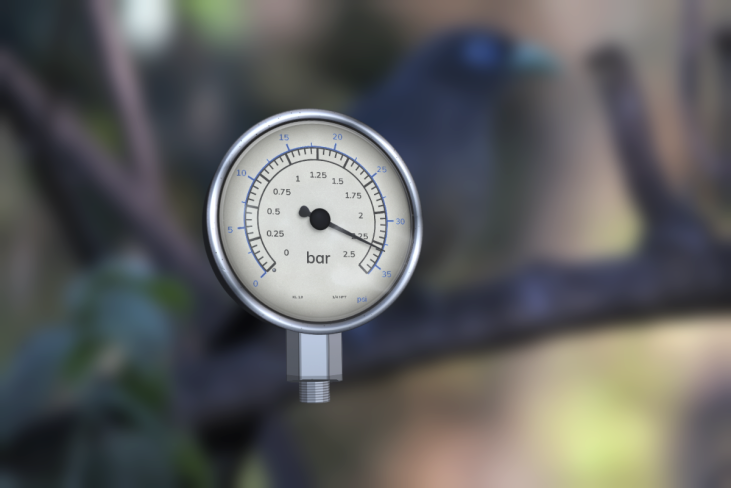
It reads 2.3,bar
